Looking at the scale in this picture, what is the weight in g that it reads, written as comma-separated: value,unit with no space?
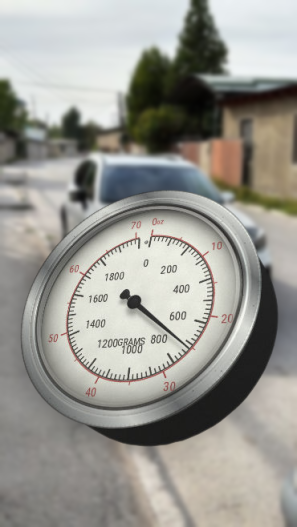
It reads 720,g
